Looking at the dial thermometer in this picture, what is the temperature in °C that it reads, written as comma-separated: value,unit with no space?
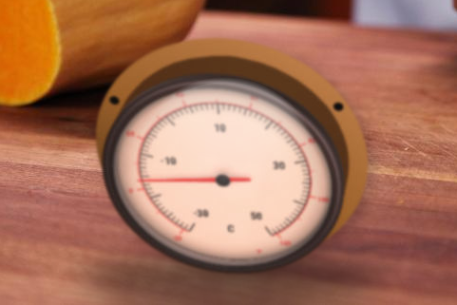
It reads -15,°C
